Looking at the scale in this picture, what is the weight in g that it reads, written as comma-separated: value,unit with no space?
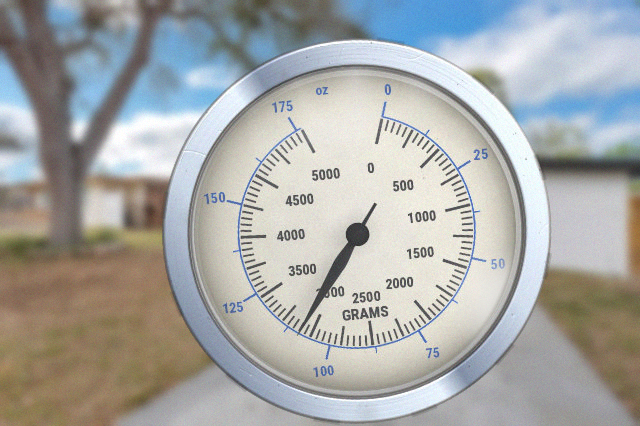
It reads 3100,g
